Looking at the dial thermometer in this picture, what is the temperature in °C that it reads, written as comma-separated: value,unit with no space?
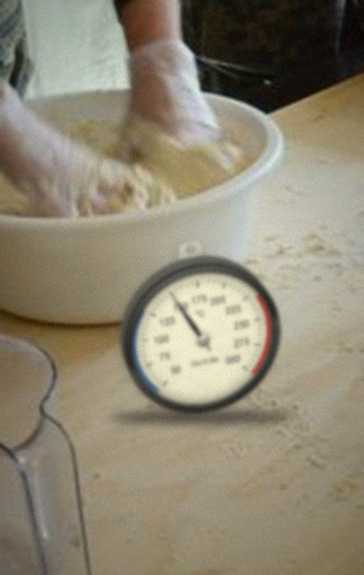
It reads 150,°C
